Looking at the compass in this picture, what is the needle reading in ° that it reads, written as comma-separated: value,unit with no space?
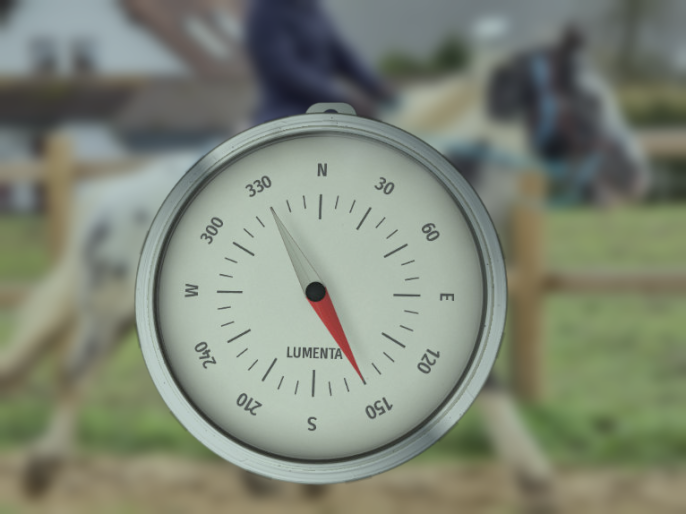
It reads 150,°
